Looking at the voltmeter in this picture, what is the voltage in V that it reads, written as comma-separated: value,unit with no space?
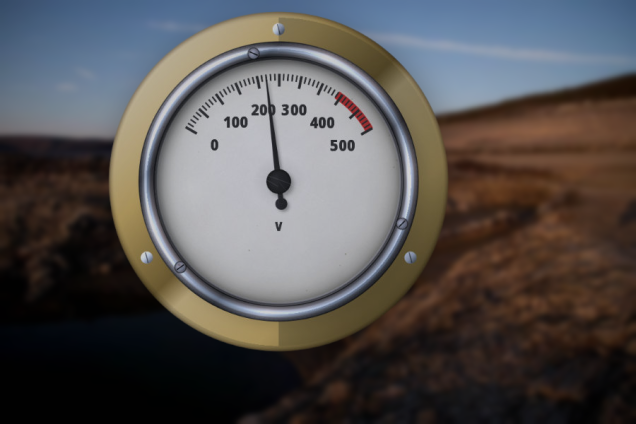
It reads 220,V
